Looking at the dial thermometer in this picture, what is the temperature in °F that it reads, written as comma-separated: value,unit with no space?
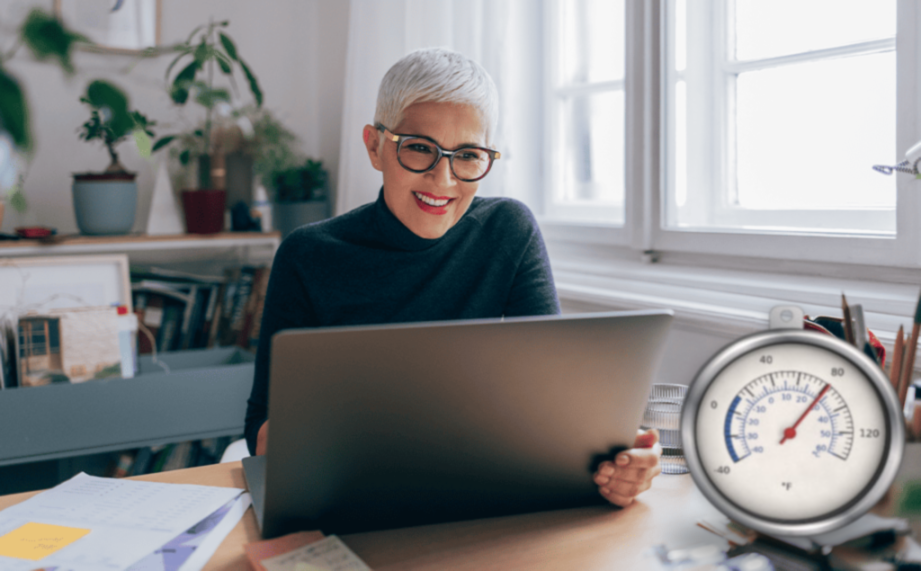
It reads 80,°F
